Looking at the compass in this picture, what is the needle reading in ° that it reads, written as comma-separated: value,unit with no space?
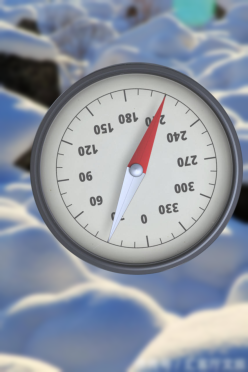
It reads 210,°
